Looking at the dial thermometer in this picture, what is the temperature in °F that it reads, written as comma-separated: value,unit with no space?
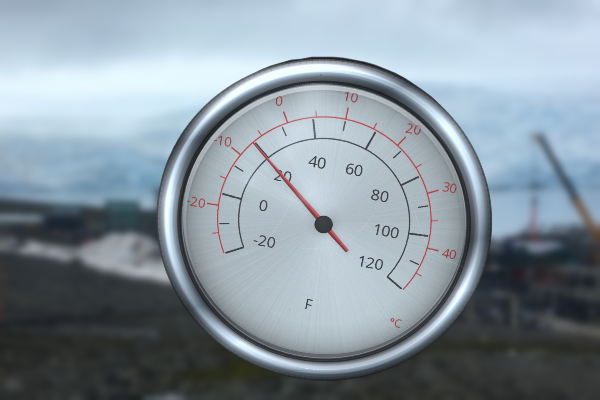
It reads 20,°F
